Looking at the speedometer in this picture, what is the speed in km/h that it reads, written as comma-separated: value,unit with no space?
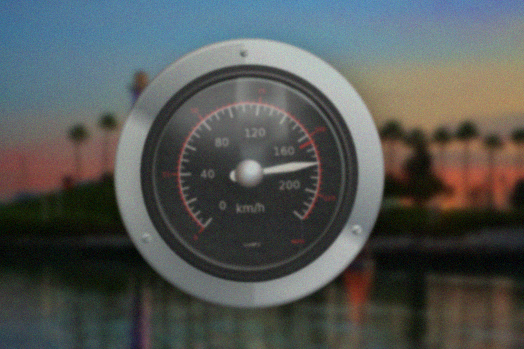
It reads 180,km/h
